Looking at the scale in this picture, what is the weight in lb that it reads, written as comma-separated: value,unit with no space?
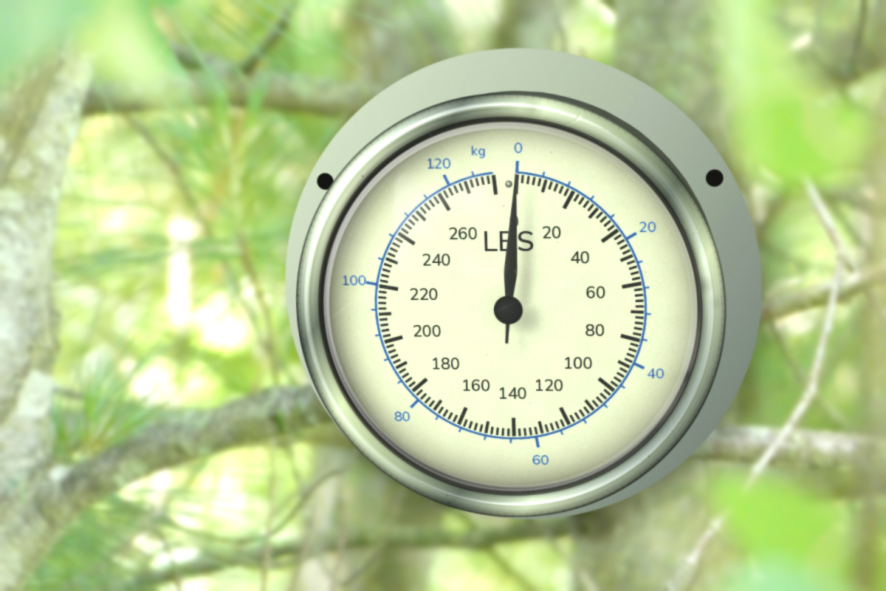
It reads 0,lb
